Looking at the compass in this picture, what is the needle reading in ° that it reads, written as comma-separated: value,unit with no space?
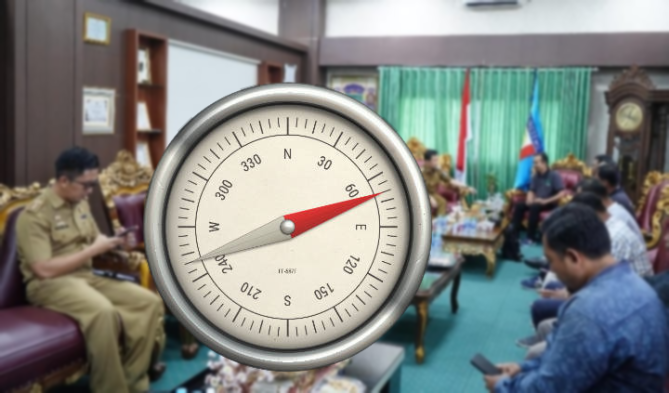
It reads 70,°
